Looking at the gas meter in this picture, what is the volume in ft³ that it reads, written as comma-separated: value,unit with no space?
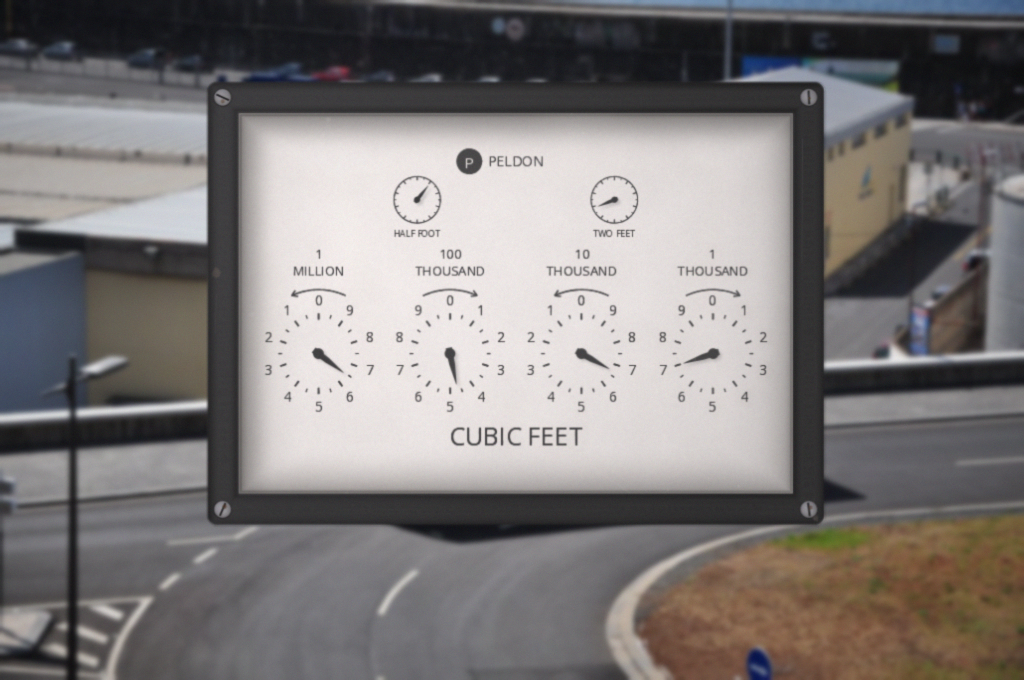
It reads 646700,ft³
